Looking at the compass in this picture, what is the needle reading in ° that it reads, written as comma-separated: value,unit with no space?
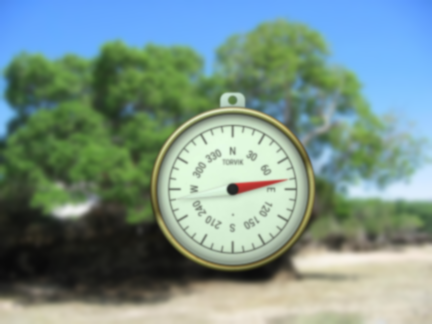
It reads 80,°
